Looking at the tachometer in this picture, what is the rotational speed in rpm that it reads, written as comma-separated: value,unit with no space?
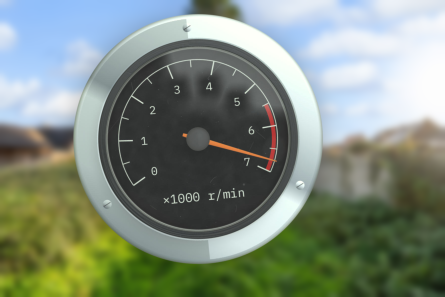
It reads 6750,rpm
